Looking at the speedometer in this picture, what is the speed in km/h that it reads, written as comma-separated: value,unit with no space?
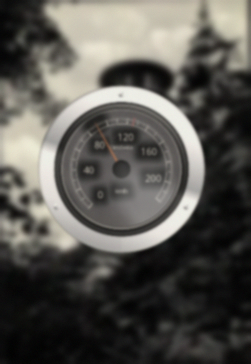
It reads 90,km/h
